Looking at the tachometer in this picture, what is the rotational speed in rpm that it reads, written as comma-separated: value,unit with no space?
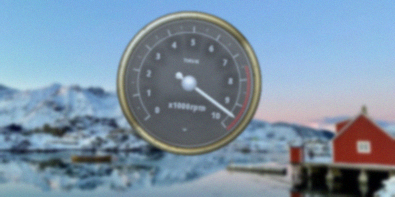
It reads 9500,rpm
